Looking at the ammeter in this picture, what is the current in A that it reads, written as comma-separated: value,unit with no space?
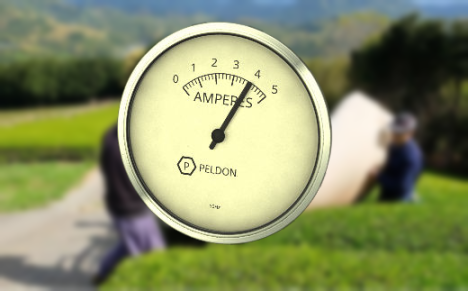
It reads 4,A
